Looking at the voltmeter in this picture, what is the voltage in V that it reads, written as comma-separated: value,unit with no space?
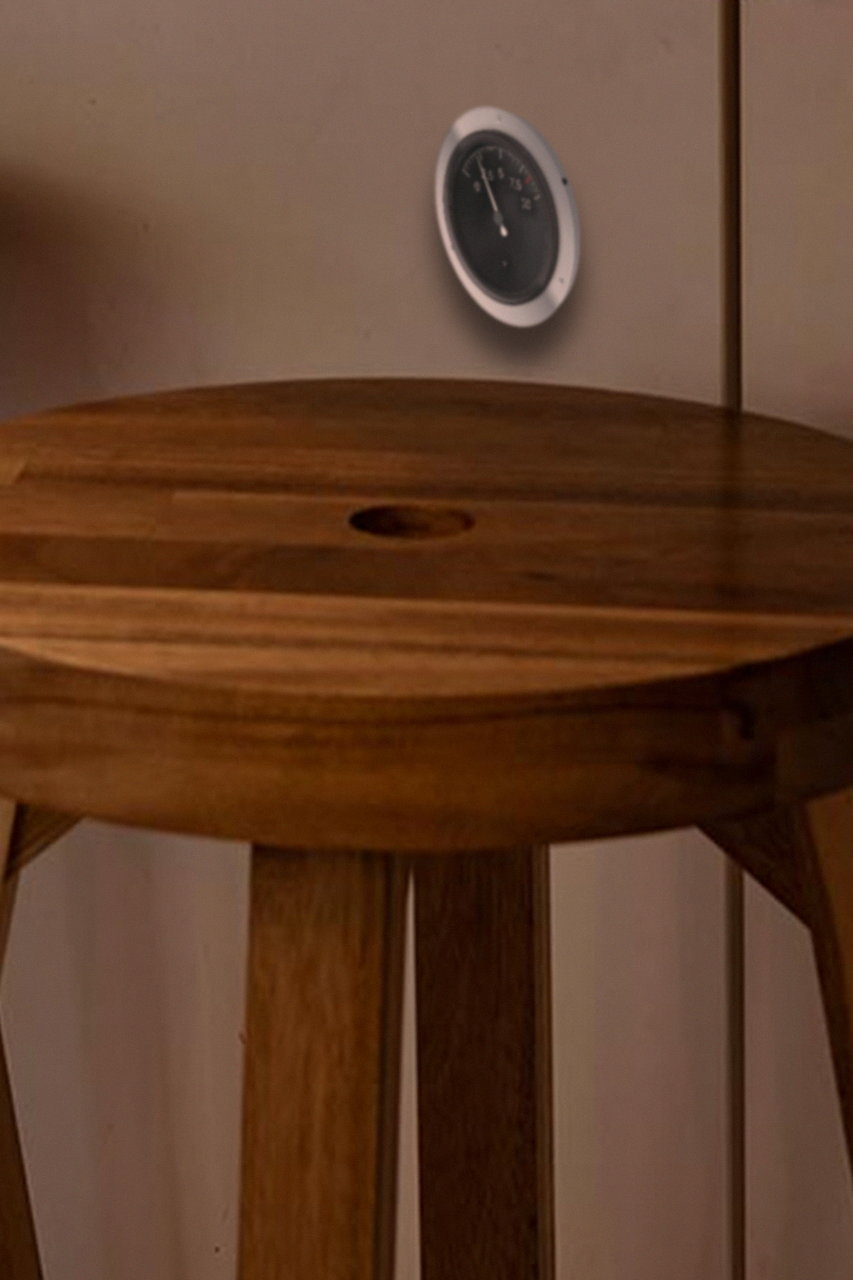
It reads 2.5,V
